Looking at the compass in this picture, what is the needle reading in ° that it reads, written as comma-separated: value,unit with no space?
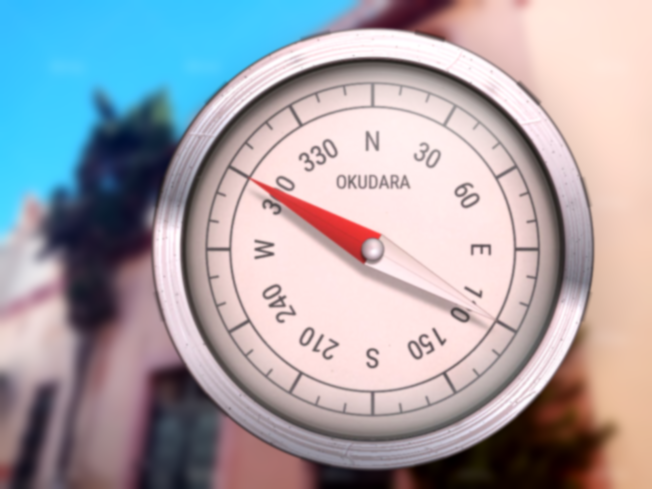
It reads 300,°
